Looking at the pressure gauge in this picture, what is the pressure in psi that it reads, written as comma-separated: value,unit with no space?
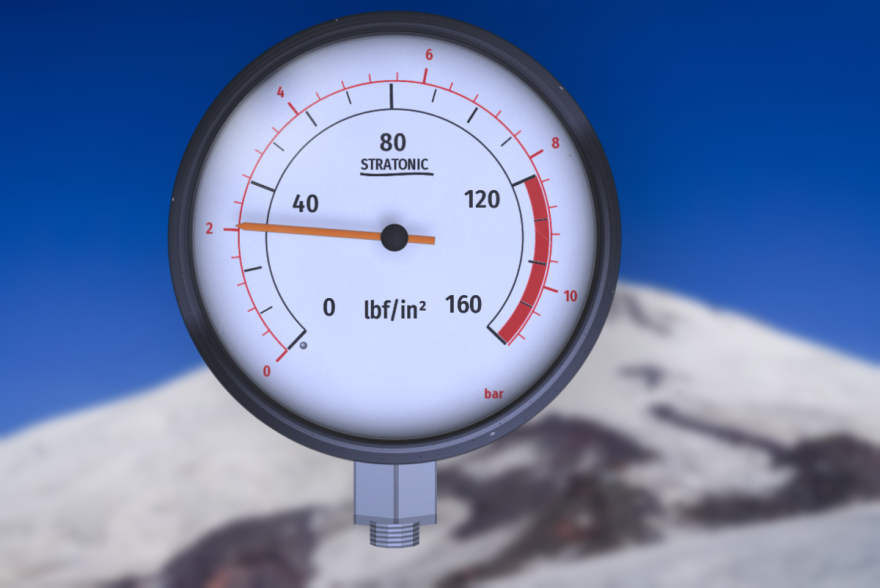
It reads 30,psi
